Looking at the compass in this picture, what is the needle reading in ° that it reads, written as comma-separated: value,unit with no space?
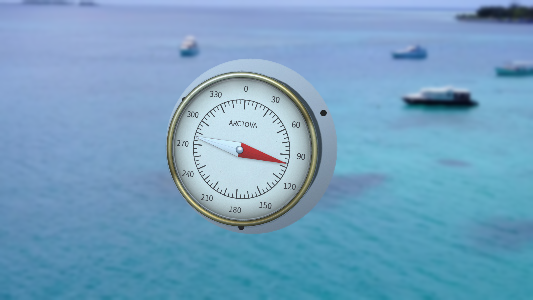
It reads 100,°
